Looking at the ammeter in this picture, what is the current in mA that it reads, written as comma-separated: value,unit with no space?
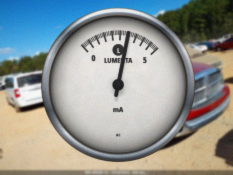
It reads 3,mA
